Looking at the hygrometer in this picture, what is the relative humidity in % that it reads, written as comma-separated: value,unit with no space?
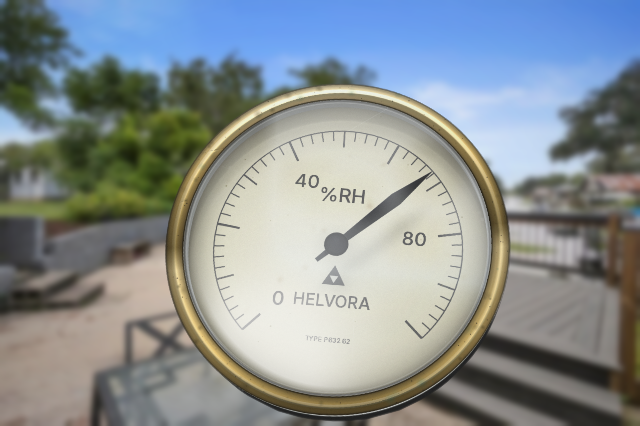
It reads 68,%
